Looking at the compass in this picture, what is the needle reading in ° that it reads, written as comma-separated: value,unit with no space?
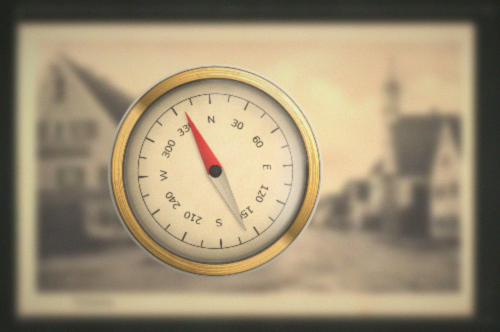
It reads 337.5,°
